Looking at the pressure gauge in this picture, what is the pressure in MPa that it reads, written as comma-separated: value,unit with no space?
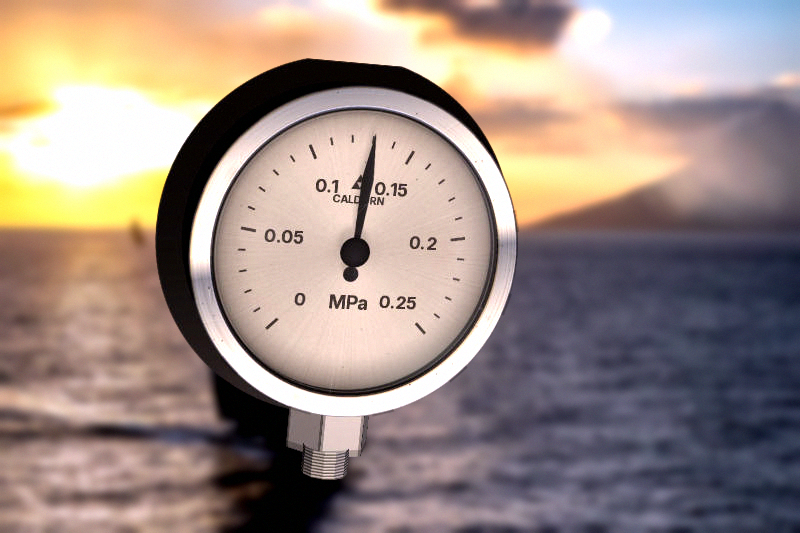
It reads 0.13,MPa
